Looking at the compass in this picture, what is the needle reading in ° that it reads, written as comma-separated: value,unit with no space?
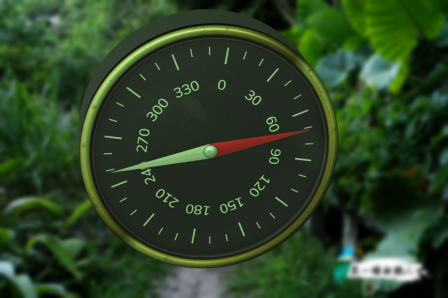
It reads 70,°
